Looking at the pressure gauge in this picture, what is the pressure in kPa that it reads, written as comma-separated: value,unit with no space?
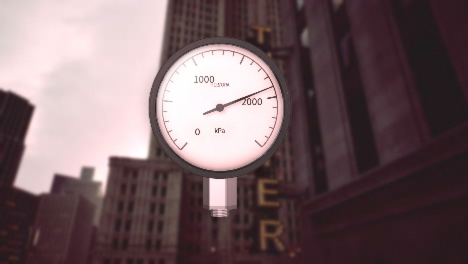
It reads 1900,kPa
